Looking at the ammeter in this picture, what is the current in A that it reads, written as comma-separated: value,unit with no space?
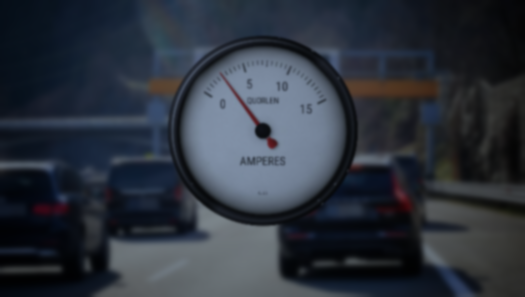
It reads 2.5,A
